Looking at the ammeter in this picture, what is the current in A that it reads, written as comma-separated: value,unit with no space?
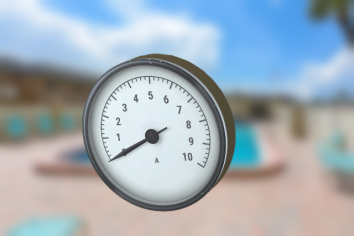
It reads 0,A
